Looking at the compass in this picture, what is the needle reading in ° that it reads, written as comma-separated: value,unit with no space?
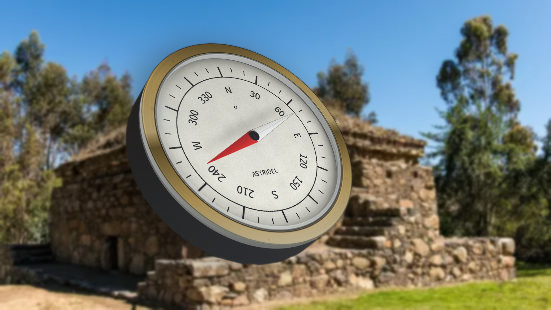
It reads 250,°
